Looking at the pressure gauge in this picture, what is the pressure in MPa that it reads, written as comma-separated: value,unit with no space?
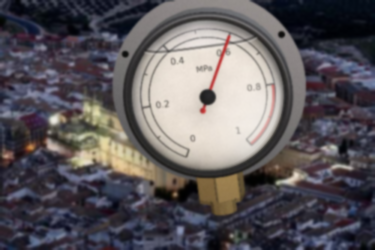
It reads 0.6,MPa
